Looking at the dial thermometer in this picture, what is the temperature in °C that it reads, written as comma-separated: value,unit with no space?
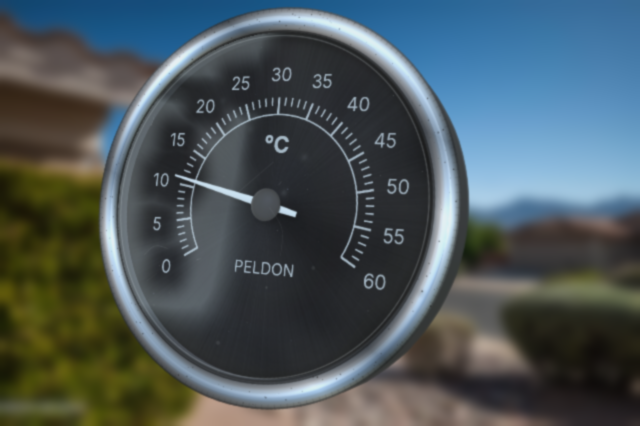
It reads 11,°C
